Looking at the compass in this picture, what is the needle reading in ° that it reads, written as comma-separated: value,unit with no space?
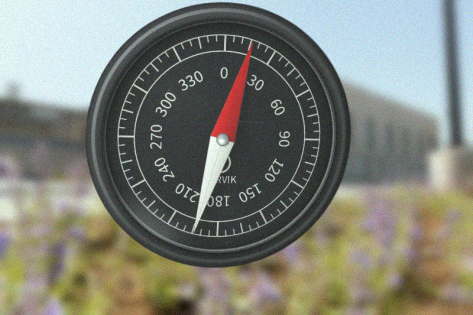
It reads 15,°
